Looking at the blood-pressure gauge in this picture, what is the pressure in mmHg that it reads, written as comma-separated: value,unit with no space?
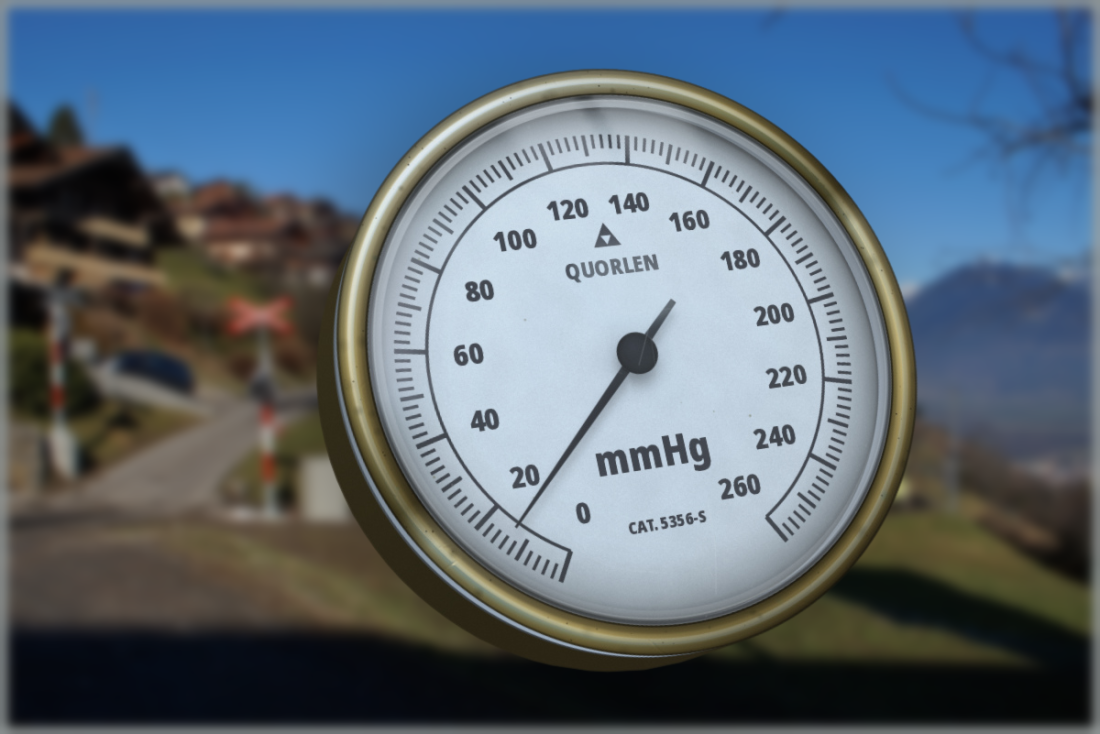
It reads 14,mmHg
